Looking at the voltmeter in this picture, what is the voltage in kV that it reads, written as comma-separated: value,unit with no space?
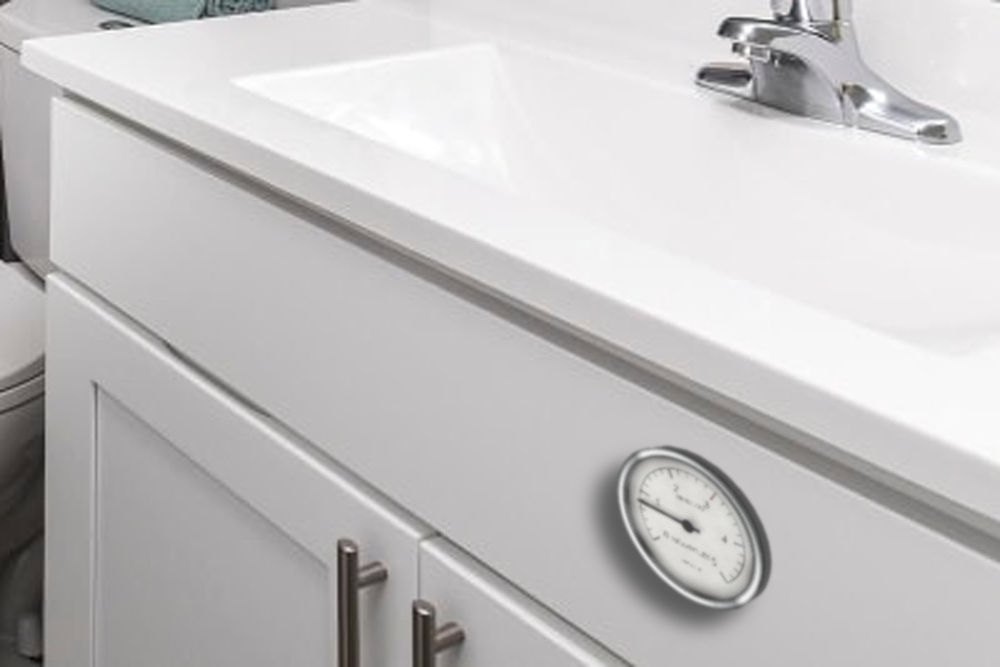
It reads 0.8,kV
